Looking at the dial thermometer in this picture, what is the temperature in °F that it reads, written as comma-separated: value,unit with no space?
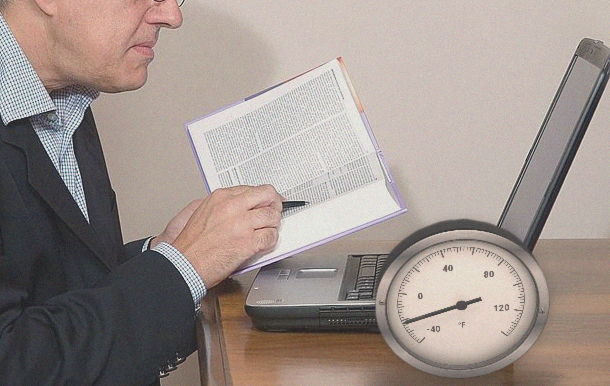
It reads -20,°F
